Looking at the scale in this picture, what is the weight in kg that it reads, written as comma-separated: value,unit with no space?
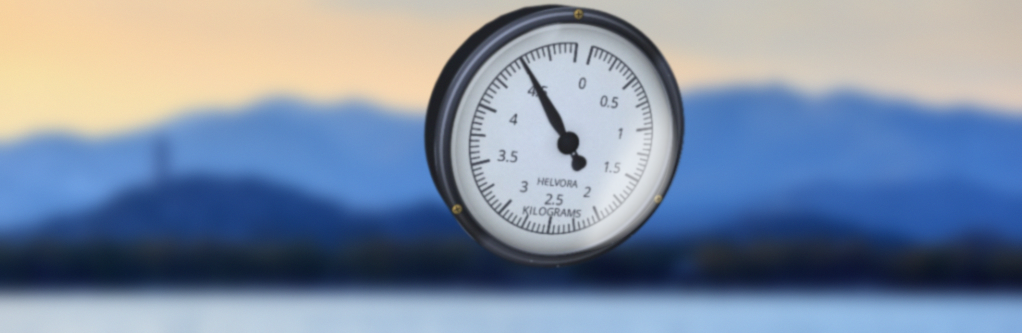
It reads 4.5,kg
